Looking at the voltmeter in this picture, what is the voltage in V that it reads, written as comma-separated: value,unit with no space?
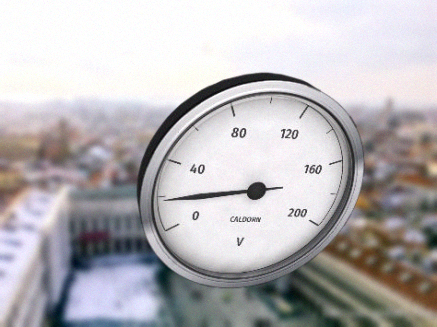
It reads 20,V
